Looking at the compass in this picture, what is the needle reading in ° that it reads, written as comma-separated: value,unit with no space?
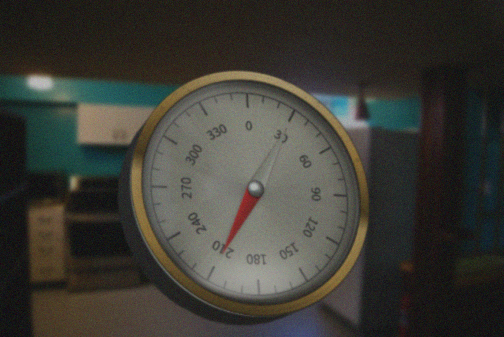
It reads 210,°
